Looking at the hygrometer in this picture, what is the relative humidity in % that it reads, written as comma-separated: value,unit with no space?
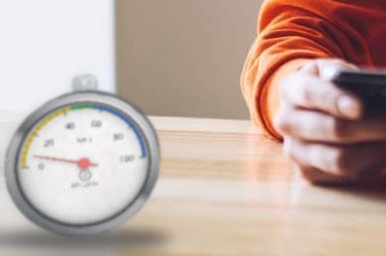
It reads 8,%
